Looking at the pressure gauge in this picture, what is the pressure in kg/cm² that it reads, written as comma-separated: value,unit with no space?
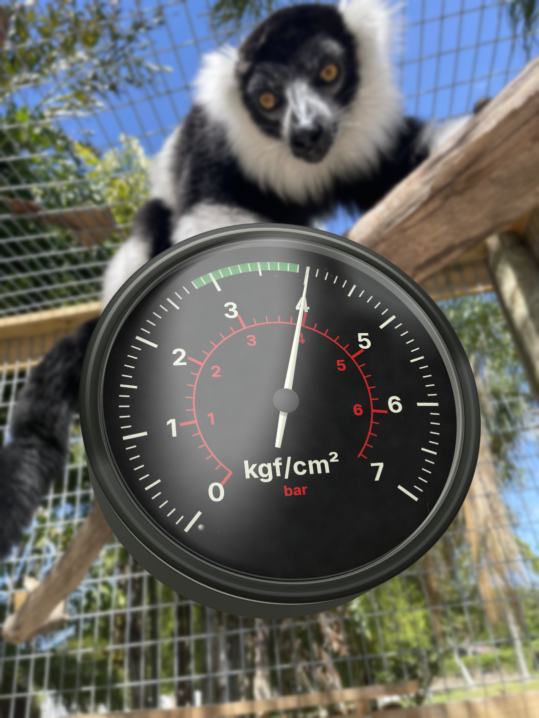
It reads 4,kg/cm²
